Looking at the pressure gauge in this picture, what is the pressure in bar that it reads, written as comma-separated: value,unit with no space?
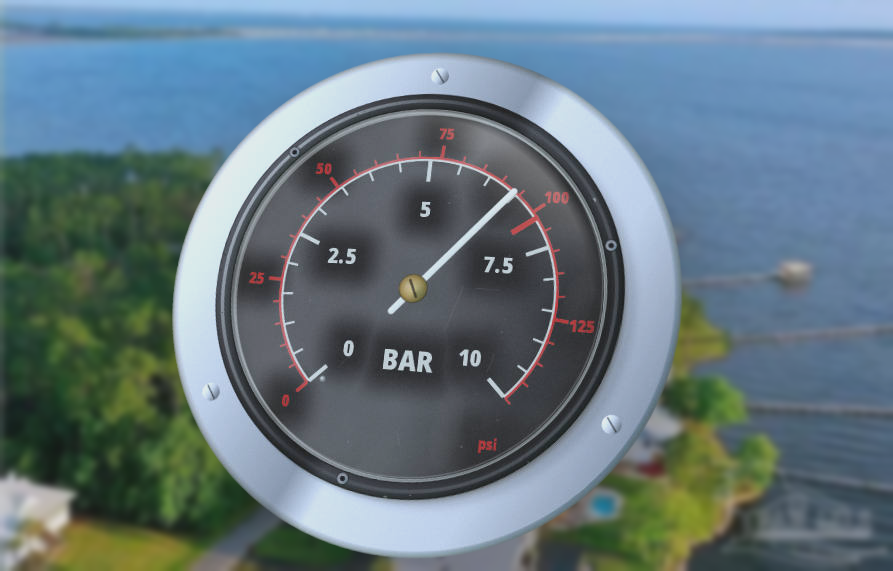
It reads 6.5,bar
